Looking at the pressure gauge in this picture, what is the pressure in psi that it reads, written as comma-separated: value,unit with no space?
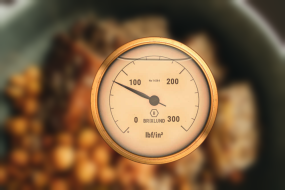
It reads 80,psi
